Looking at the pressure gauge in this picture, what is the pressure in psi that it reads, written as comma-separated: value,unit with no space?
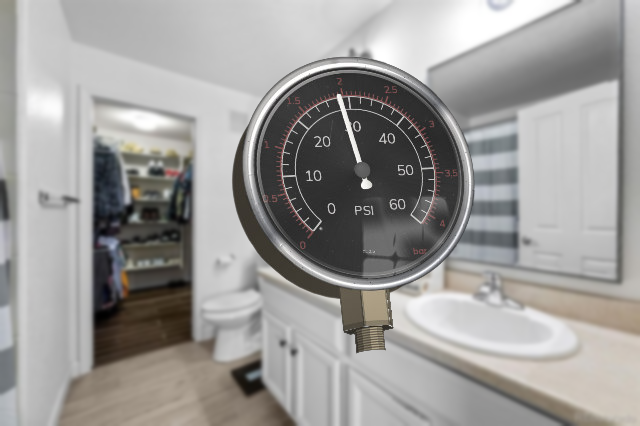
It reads 28,psi
